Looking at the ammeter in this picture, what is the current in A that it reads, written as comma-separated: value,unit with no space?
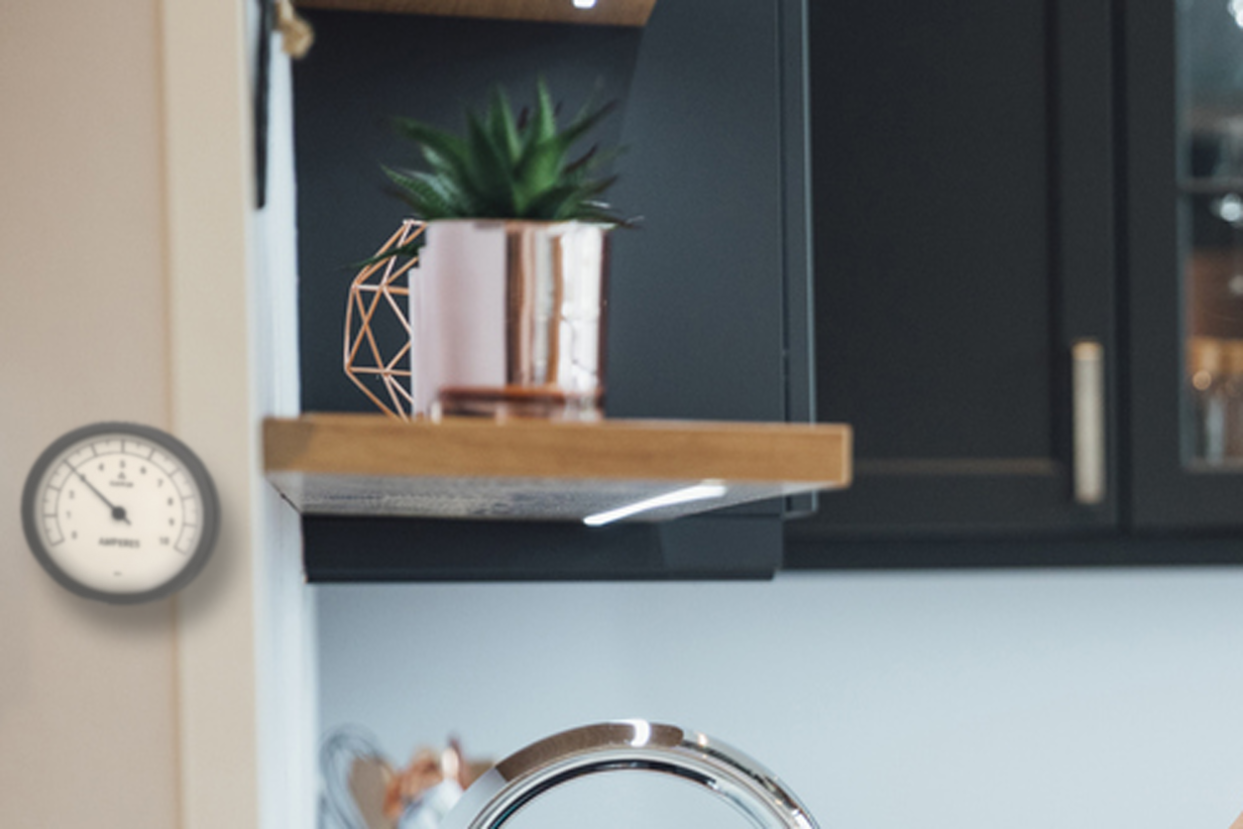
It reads 3,A
